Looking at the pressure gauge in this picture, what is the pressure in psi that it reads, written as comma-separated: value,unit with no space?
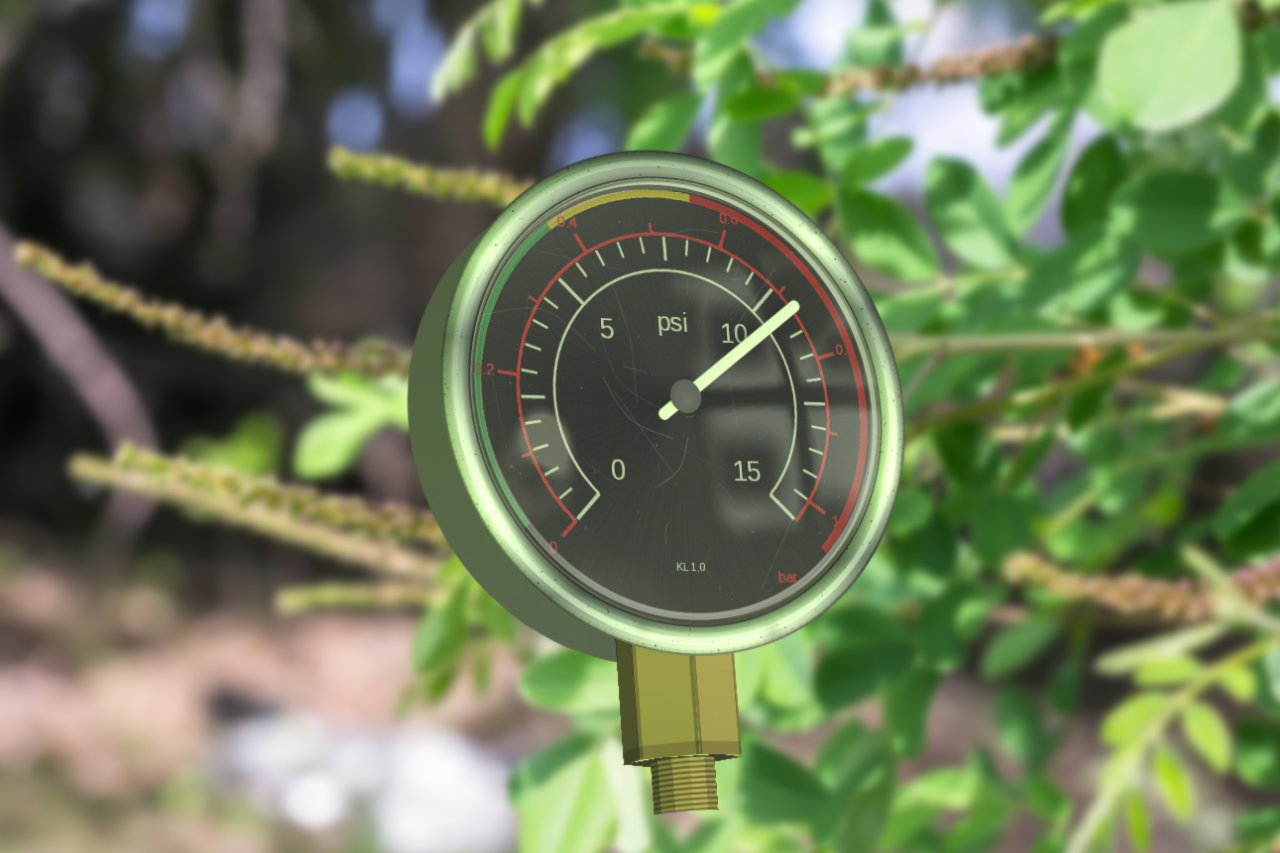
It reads 10.5,psi
